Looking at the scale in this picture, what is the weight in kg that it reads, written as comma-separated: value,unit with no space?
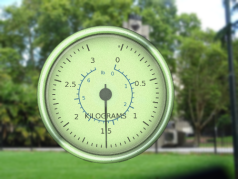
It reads 1.5,kg
